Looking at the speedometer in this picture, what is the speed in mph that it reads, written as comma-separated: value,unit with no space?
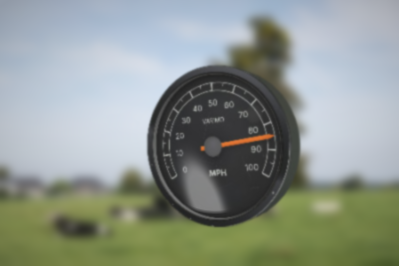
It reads 85,mph
